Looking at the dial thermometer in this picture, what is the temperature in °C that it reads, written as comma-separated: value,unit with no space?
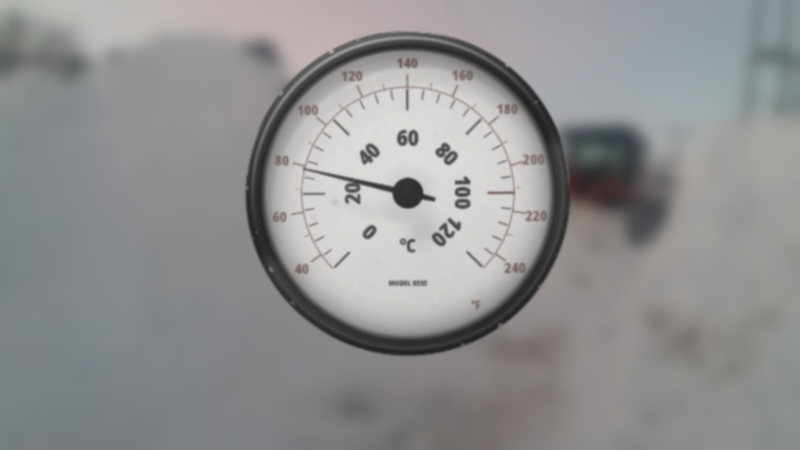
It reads 26,°C
